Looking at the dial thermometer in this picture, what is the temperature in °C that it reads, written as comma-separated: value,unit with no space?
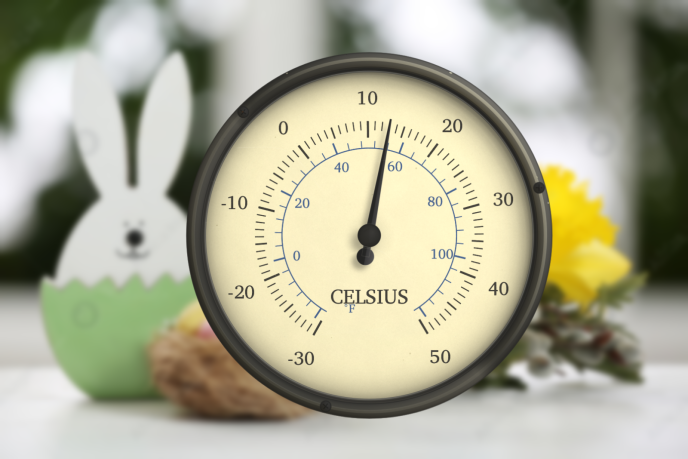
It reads 13,°C
